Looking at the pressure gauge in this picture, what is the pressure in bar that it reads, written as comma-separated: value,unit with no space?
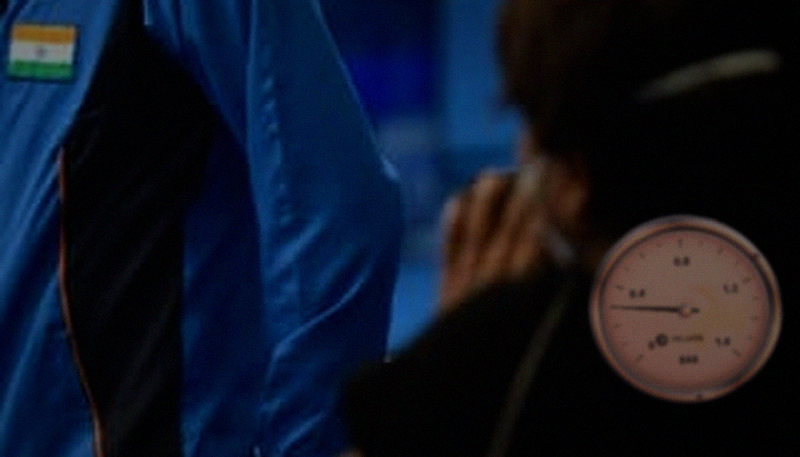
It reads 0.3,bar
